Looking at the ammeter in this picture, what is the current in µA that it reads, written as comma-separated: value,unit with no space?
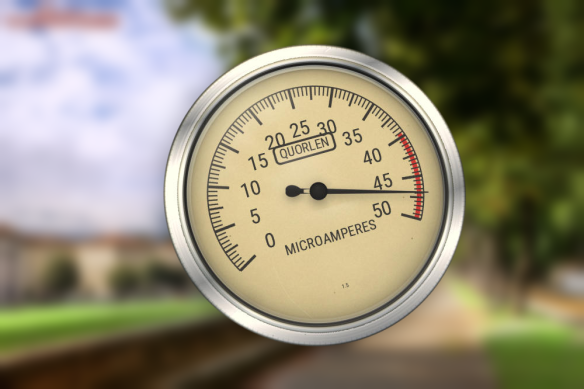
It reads 47,µA
